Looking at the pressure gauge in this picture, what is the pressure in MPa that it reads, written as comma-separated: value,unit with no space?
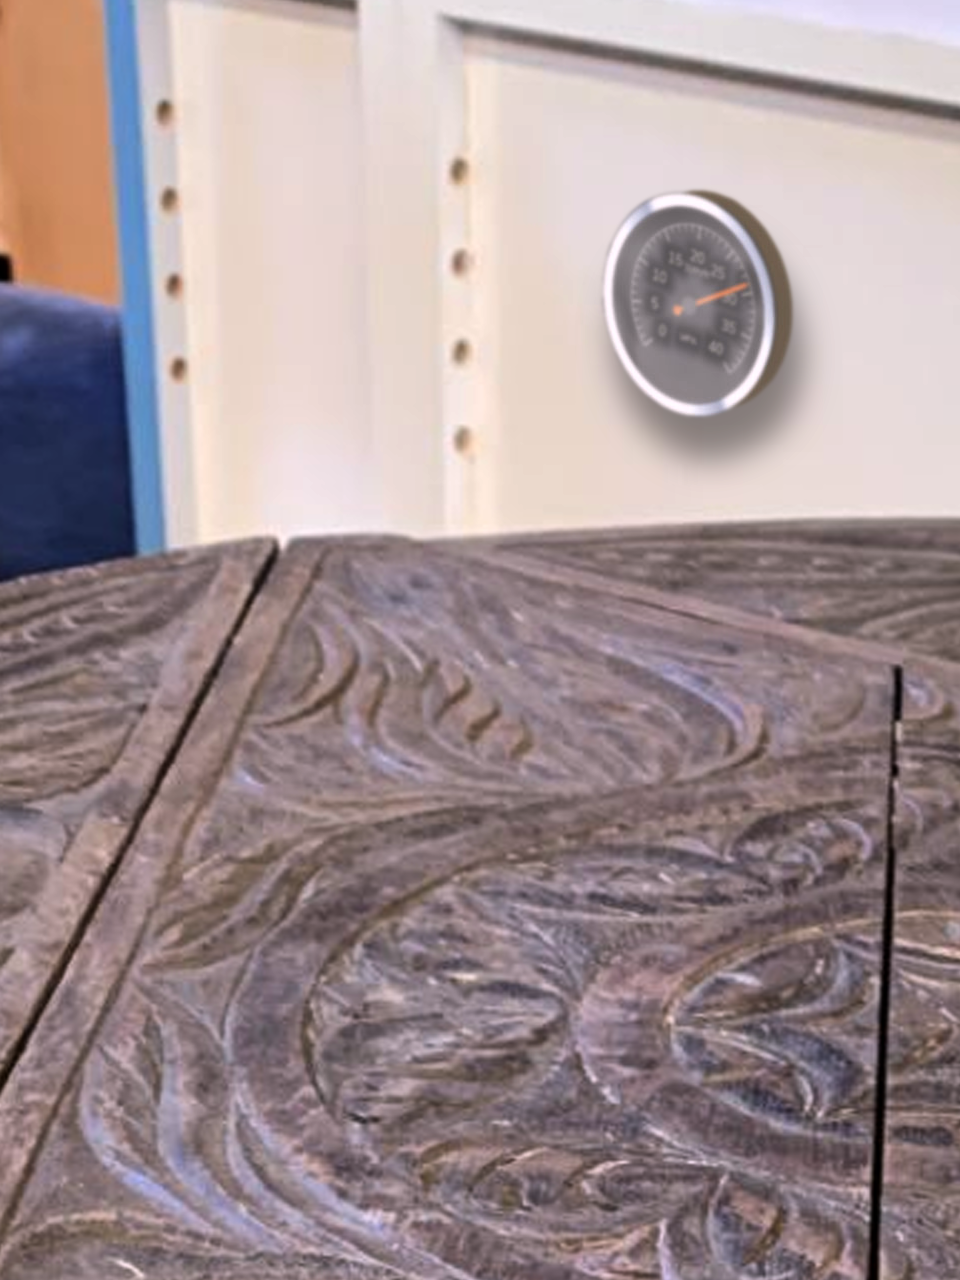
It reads 29,MPa
